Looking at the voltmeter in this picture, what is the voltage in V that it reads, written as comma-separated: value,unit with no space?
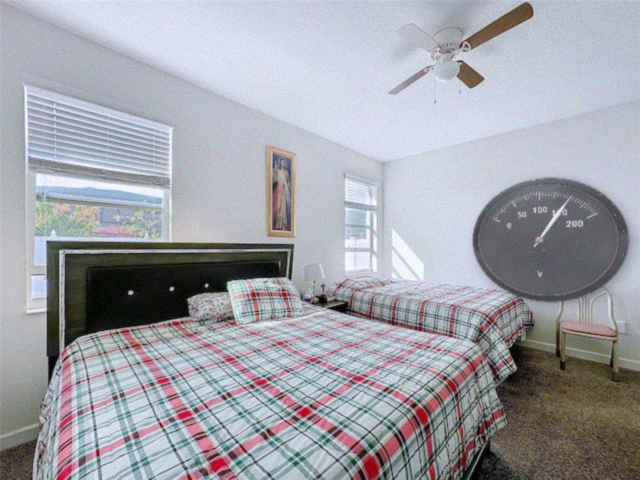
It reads 150,V
